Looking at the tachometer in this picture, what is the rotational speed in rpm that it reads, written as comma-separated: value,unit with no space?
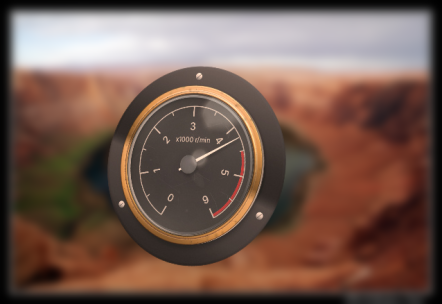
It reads 4250,rpm
